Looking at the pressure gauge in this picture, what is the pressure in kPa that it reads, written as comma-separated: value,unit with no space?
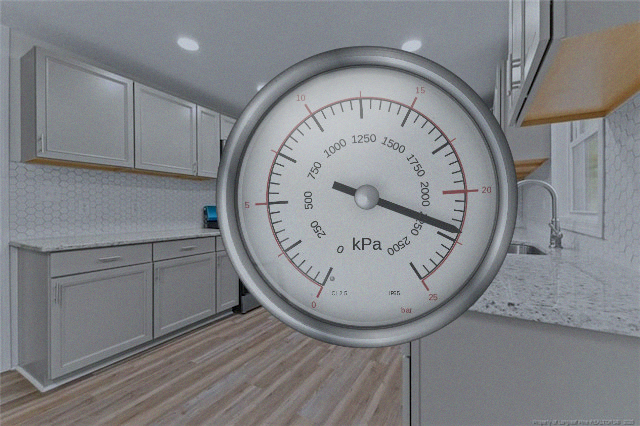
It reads 2200,kPa
